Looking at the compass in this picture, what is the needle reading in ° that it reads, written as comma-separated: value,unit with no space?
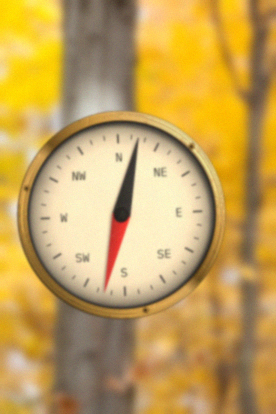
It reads 195,°
